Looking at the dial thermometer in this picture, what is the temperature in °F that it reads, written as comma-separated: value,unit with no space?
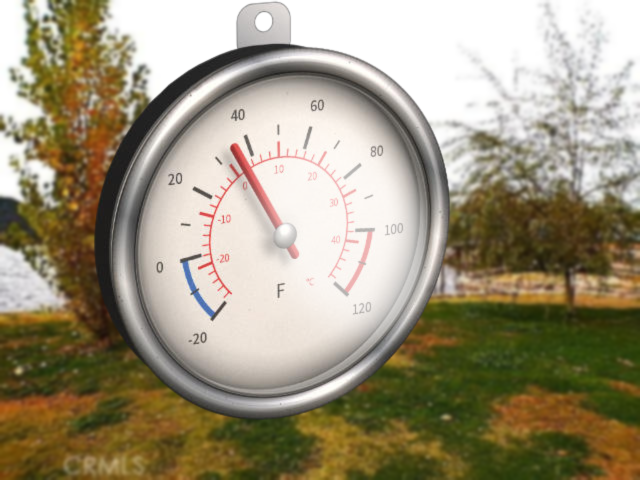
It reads 35,°F
